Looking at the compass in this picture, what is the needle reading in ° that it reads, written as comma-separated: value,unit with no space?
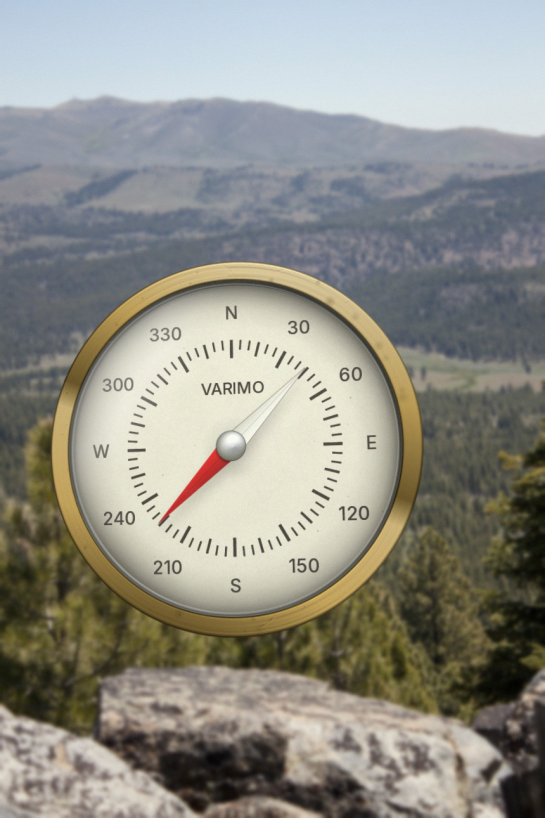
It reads 225,°
